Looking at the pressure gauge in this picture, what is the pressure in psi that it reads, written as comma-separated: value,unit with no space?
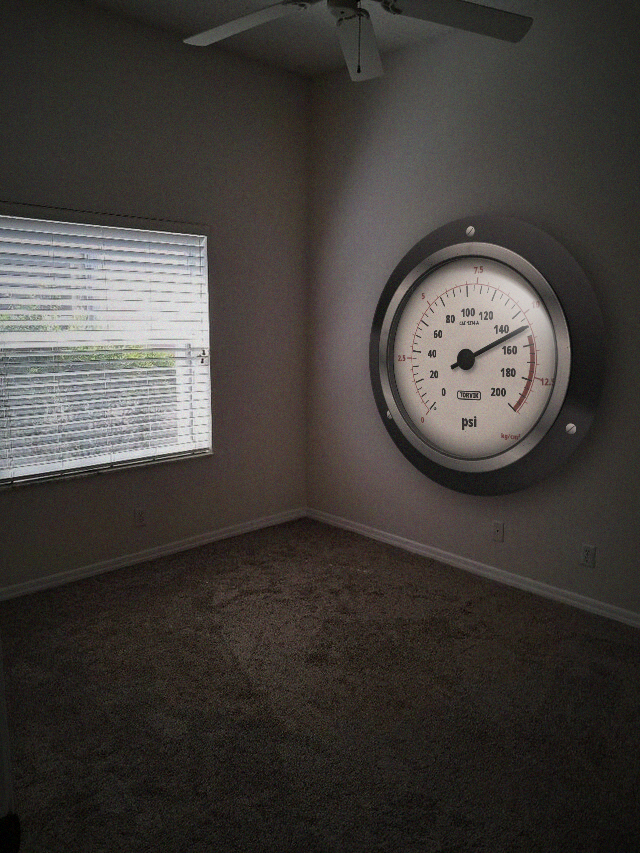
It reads 150,psi
